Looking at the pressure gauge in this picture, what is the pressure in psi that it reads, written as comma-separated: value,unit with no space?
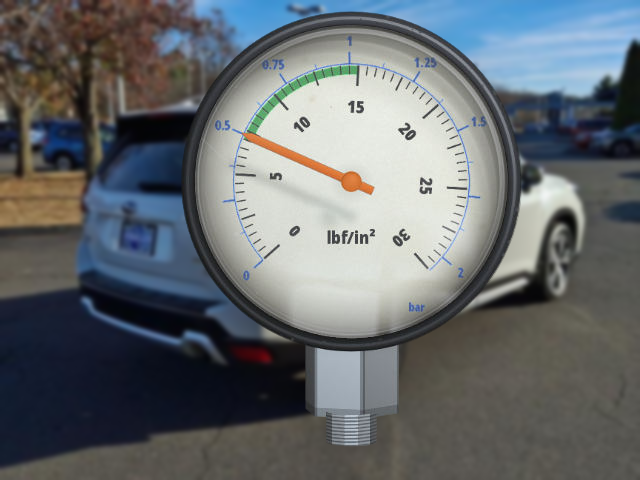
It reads 7.25,psi
